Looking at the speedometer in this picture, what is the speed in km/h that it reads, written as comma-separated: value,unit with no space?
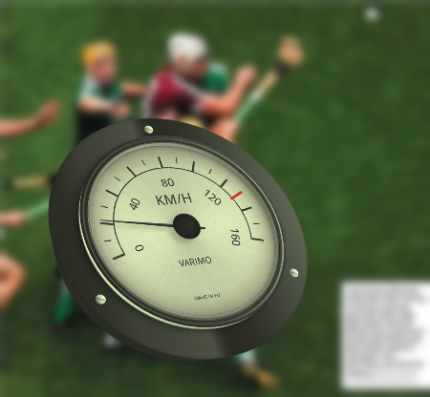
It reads 20,km/h
